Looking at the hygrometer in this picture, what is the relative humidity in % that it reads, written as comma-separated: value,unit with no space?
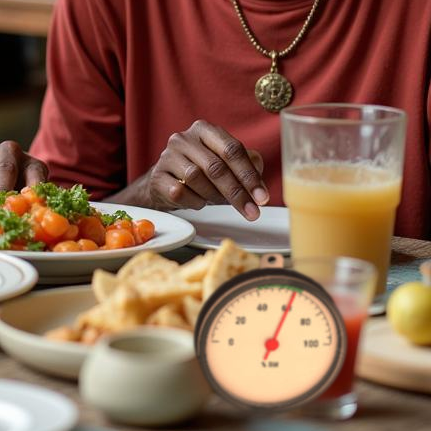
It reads 60,%
